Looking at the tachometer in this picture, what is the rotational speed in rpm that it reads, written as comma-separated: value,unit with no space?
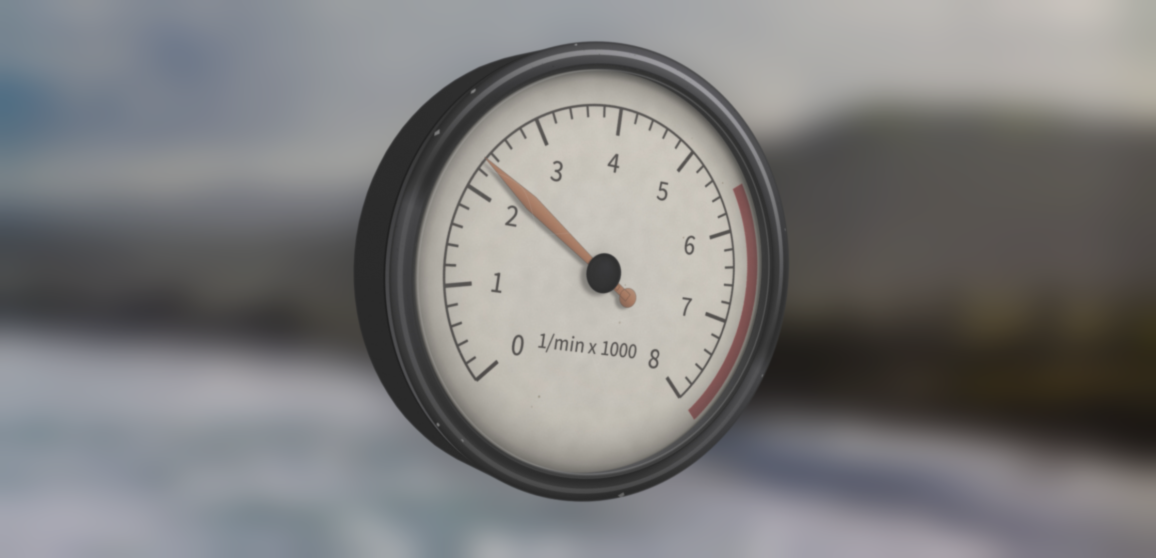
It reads 2300,rpm
